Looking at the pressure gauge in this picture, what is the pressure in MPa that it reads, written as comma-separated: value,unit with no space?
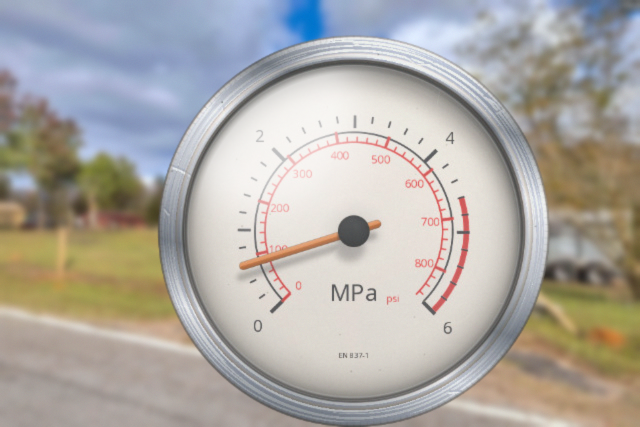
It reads 0.6,MPa
